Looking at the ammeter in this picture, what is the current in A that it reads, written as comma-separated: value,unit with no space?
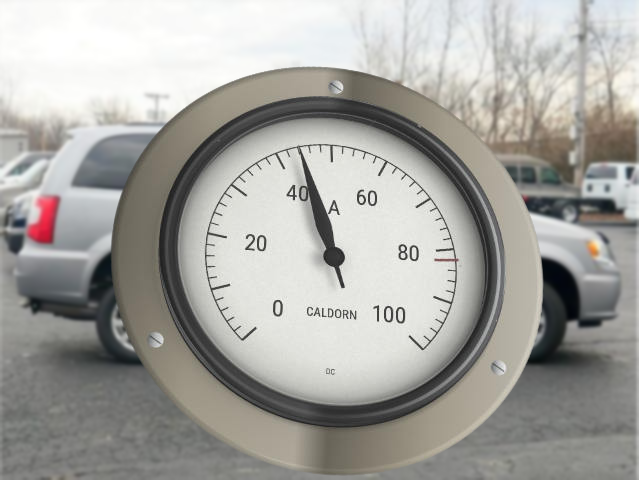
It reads 44,A
